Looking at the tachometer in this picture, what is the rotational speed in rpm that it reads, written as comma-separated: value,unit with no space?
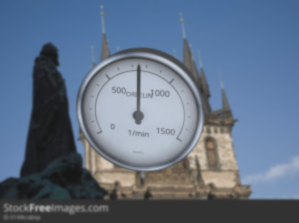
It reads 750,rpm
